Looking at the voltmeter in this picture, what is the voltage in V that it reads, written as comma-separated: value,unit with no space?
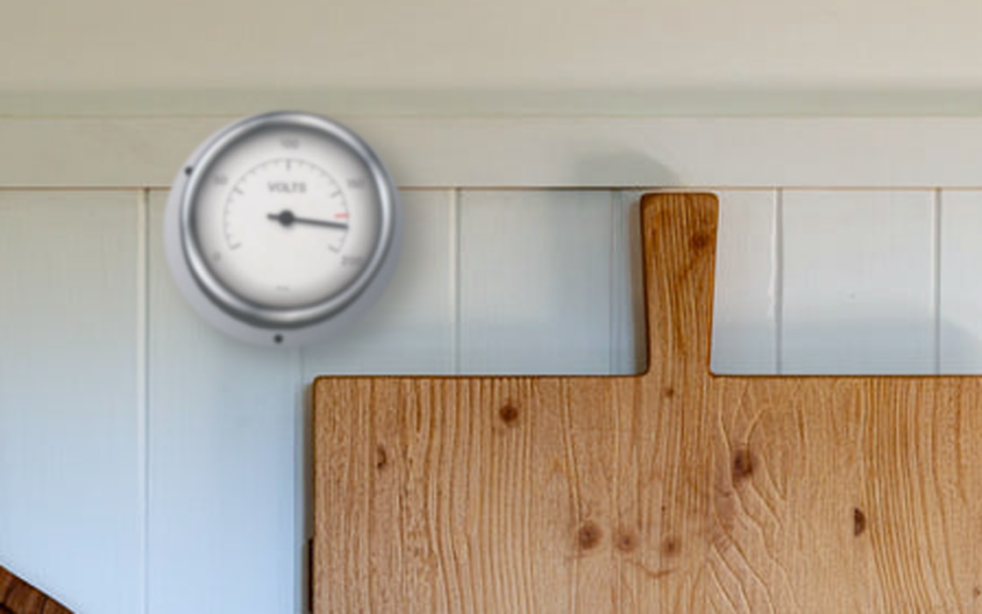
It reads 180,V
